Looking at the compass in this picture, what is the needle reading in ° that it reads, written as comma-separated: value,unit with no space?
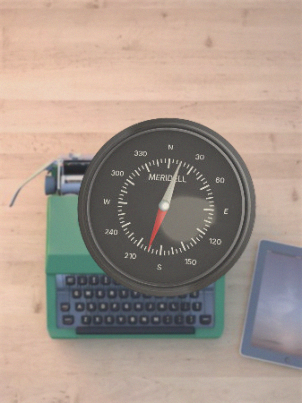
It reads 195,°
